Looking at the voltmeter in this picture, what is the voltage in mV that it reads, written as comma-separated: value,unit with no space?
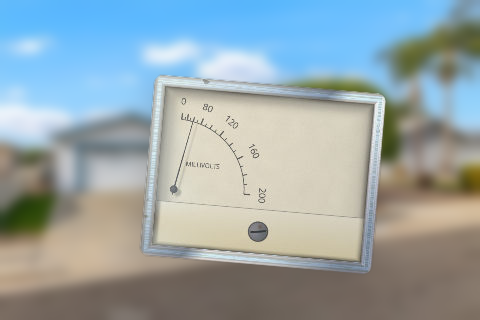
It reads 60,mV
